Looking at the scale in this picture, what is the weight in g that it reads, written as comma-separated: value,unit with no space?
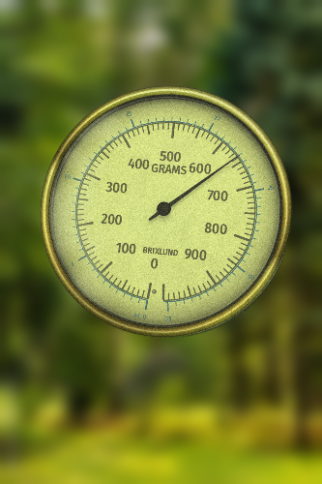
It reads 640,g
